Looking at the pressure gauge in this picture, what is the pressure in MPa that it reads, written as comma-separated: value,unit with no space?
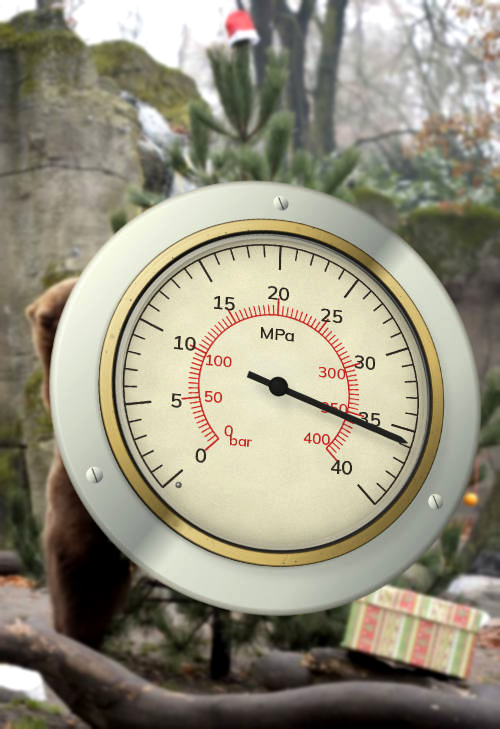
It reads 36,MPa
